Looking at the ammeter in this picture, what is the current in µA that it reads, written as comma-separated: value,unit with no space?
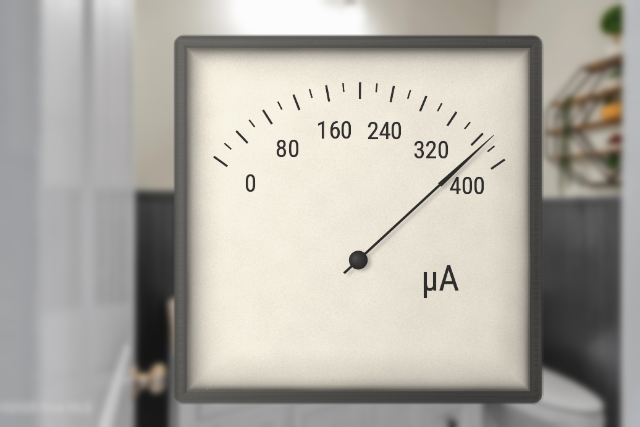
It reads 370,µA
